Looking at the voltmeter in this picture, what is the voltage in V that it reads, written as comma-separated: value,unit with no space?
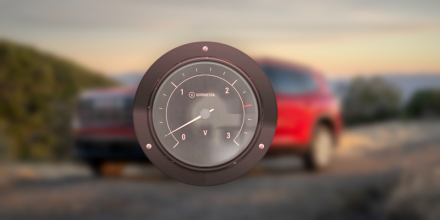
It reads 0.2,V
